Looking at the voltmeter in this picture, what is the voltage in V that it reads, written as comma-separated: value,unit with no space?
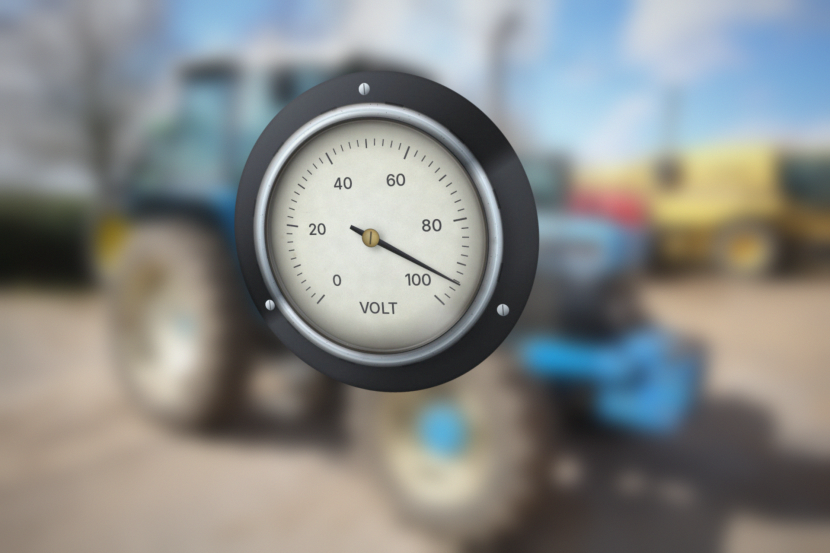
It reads 94,V
